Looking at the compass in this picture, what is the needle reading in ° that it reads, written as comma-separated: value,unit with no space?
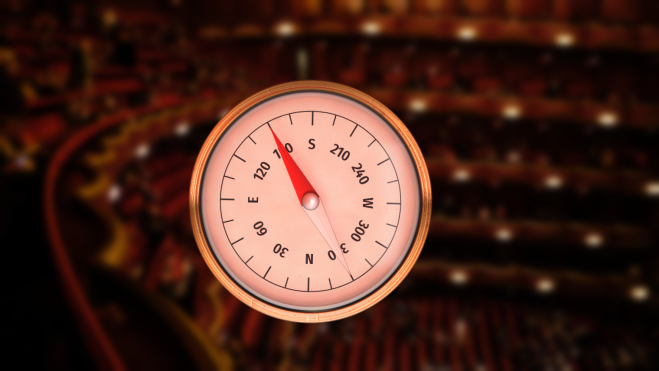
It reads 150,°
